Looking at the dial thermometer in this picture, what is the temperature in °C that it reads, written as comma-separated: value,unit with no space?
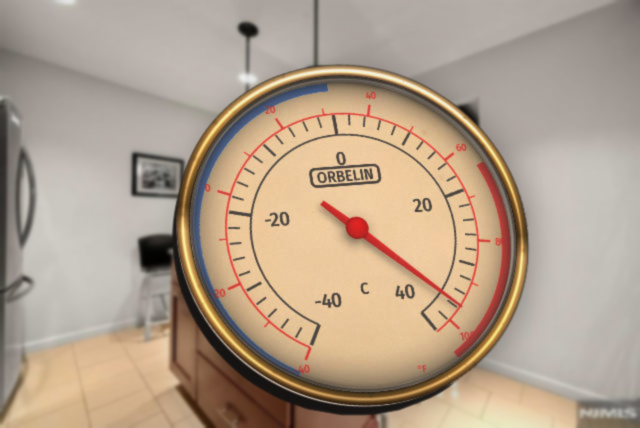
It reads 36,°C
